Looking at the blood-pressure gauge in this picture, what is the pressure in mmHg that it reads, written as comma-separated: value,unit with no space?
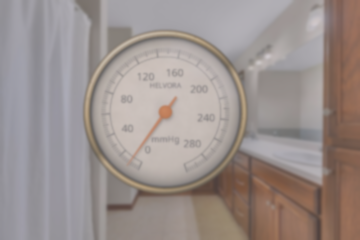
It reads 10,mmHg
